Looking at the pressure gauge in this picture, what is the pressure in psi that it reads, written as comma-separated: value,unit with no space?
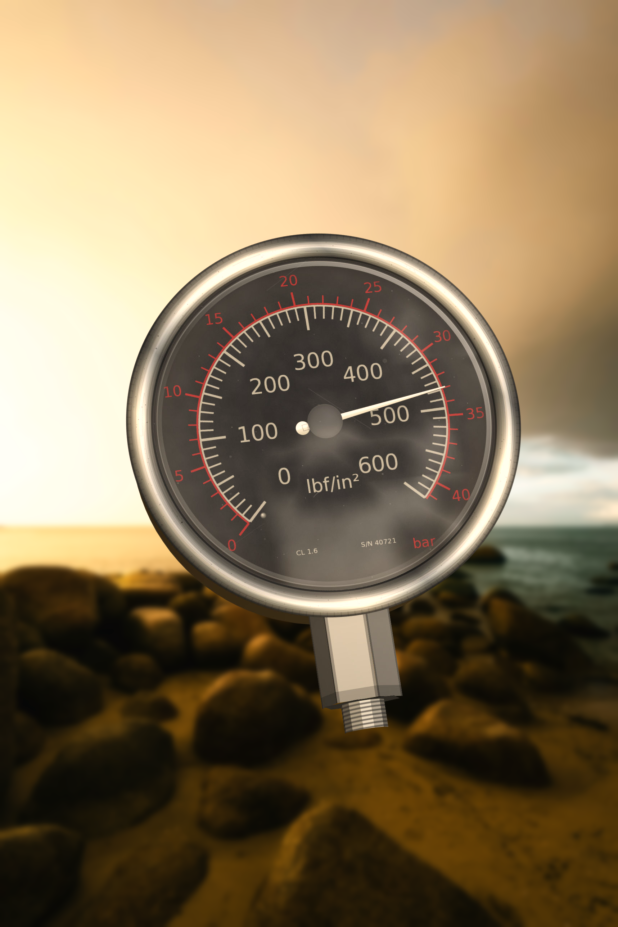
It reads 480,psi
